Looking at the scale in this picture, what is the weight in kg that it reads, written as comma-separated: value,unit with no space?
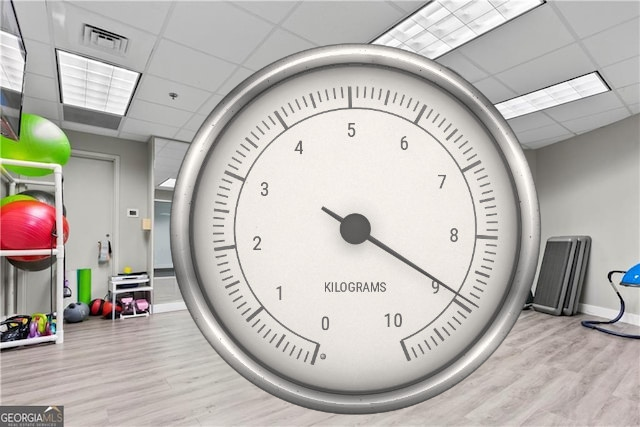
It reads 8.9,kg
